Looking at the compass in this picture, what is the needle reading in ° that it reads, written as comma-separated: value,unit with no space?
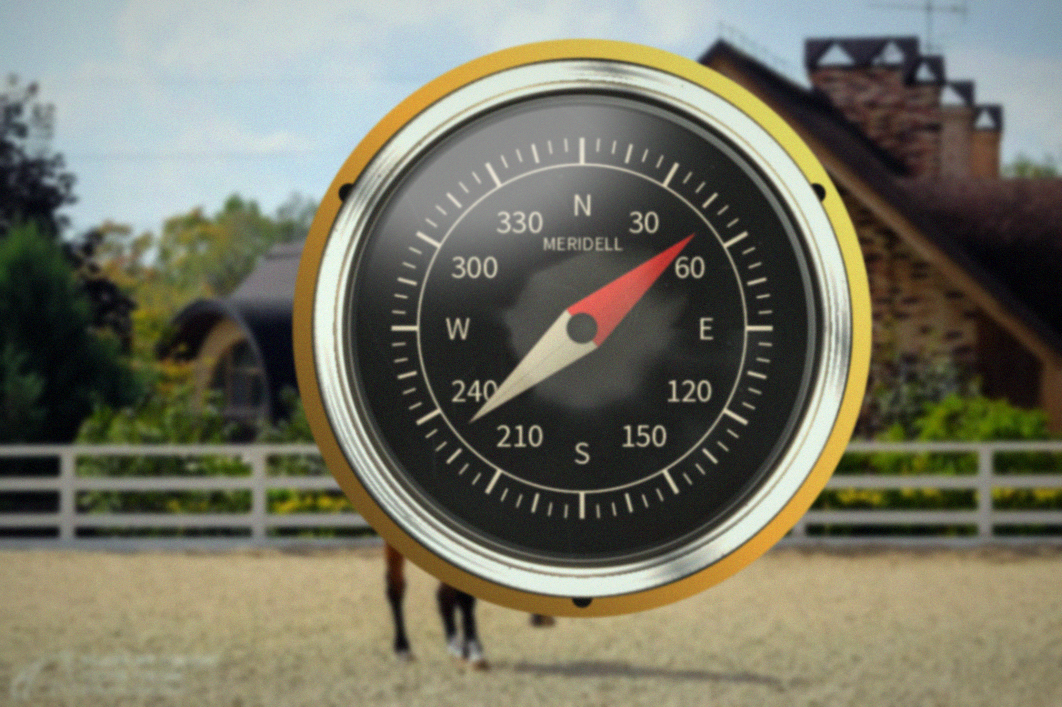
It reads 50,°
